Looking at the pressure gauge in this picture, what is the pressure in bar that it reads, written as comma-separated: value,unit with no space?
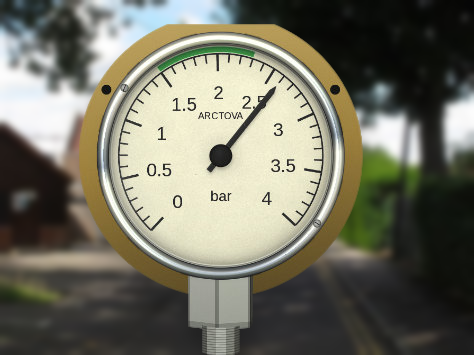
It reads 2.6,bar
